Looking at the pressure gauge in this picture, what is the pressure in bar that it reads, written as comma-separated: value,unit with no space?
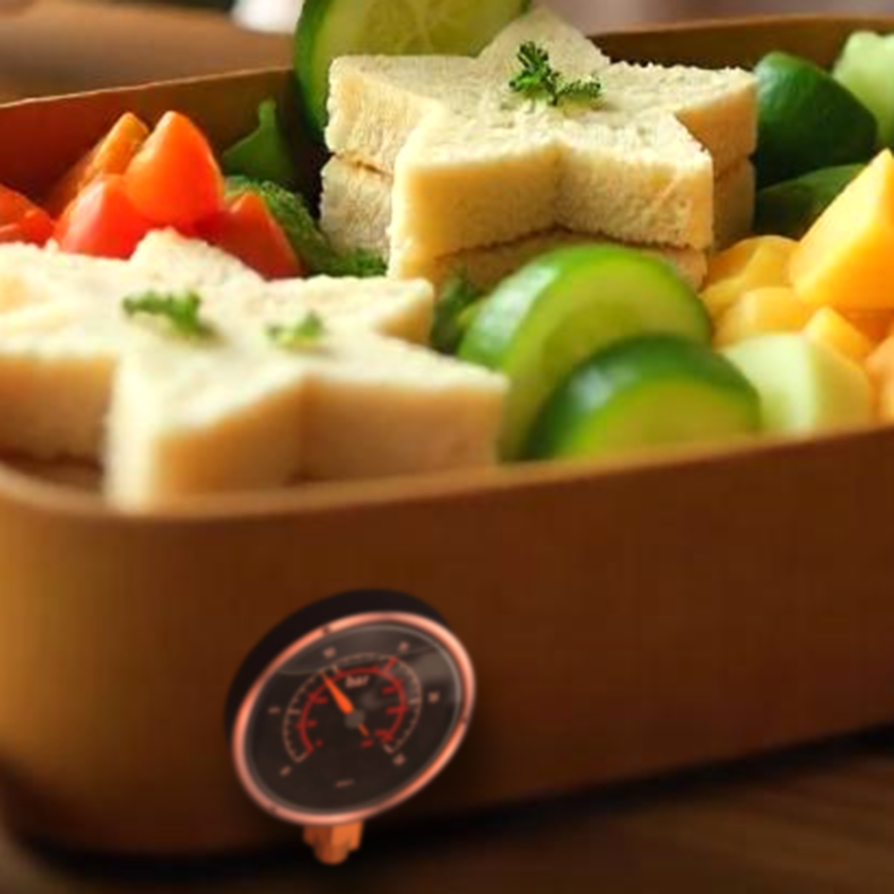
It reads 9,bar
